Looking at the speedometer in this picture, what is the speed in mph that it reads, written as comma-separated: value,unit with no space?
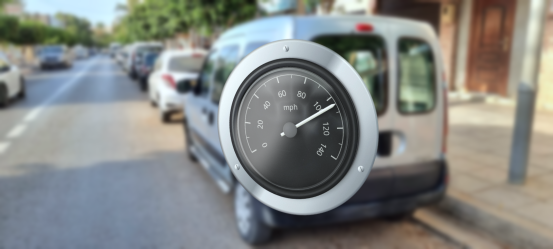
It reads 105,mph
